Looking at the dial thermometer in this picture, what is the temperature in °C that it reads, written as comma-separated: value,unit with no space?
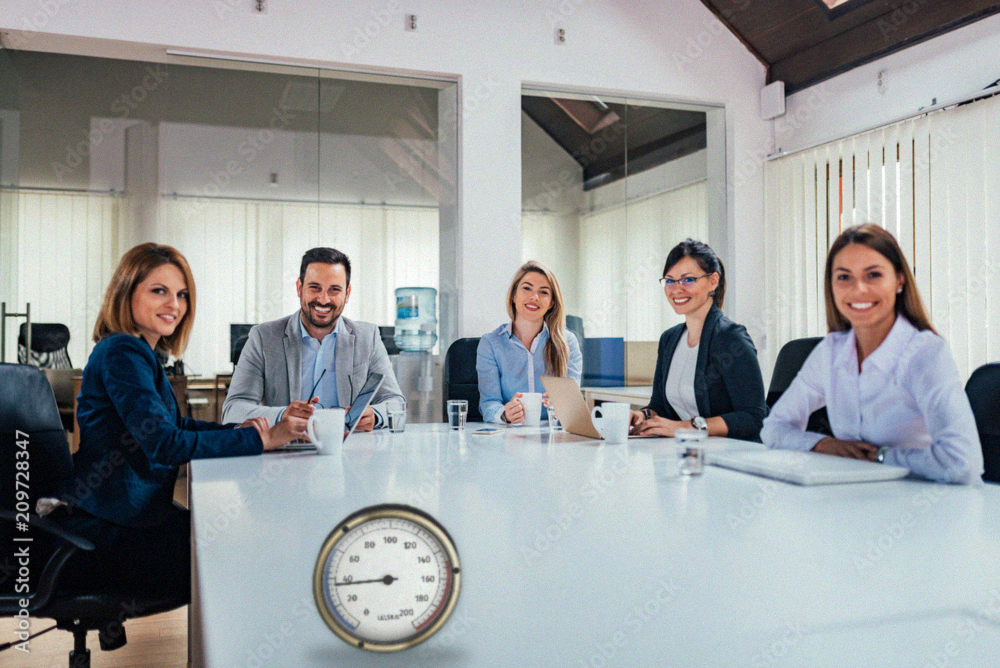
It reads 36,°C
